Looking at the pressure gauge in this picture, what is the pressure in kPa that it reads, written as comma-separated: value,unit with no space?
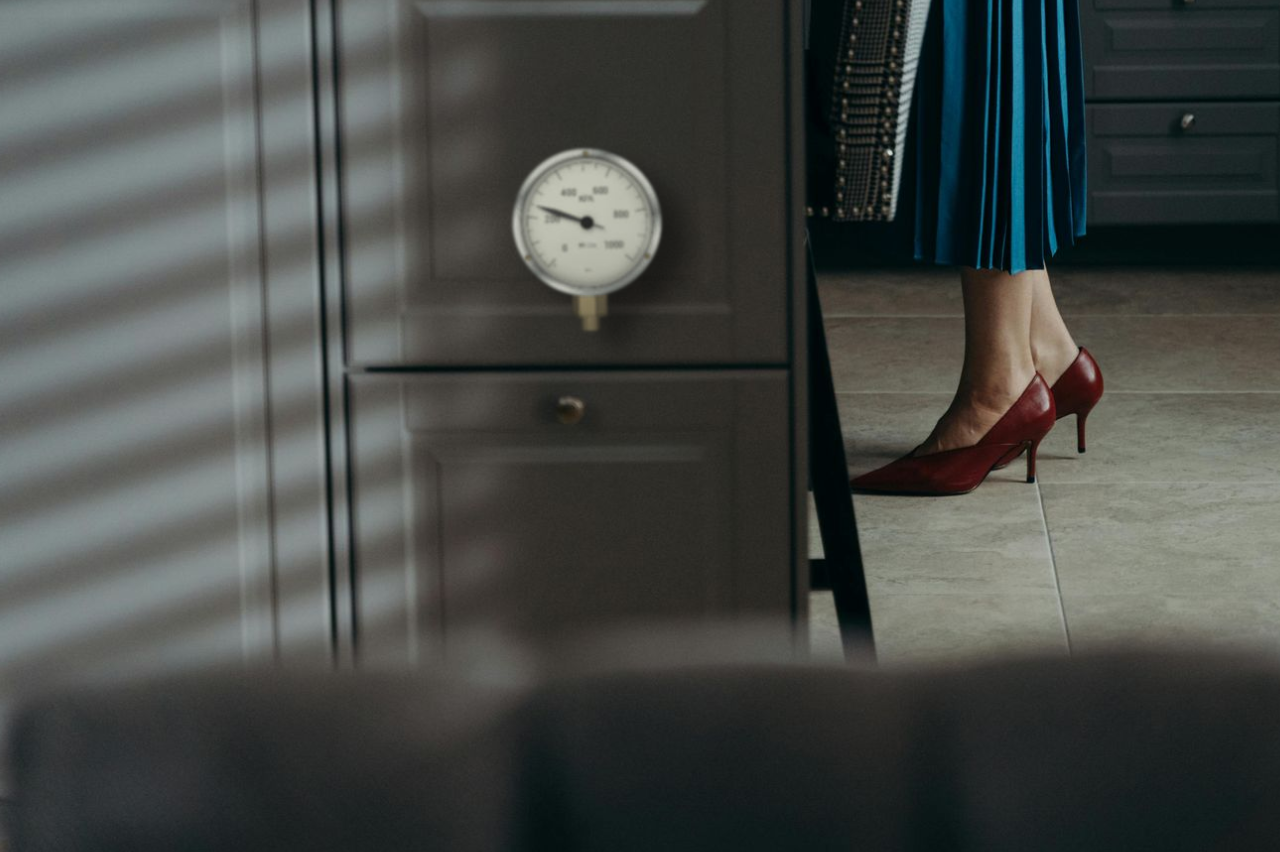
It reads 250,kPa
